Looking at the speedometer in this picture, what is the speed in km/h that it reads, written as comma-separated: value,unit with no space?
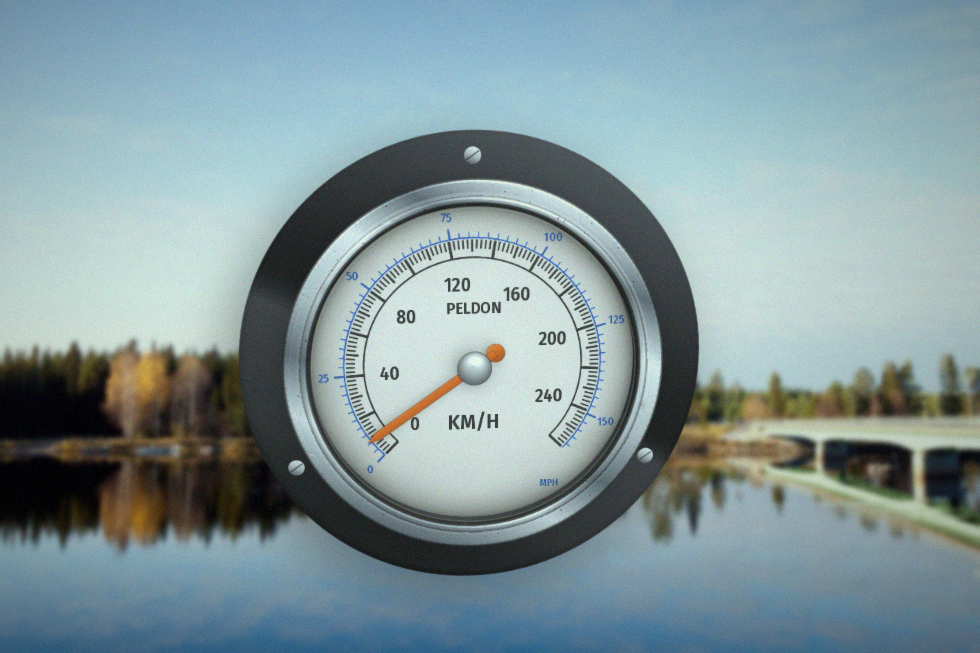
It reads 10,km/h
